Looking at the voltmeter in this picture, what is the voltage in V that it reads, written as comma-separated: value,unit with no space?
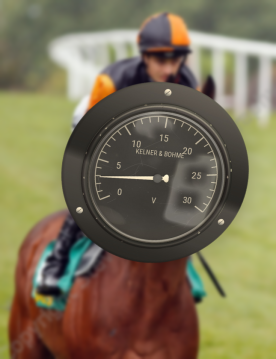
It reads 3,V
